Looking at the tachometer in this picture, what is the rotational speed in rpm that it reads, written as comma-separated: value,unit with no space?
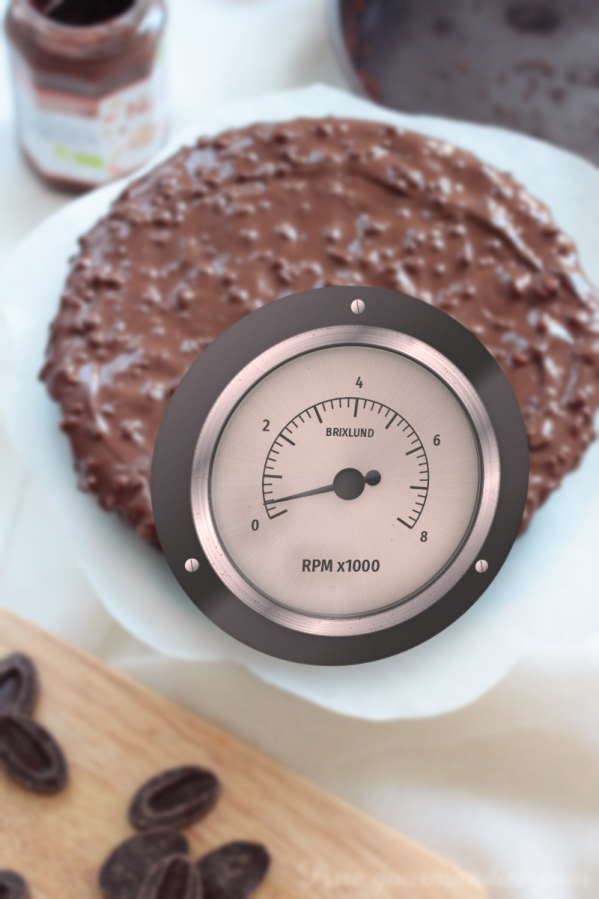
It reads 400,rpm
